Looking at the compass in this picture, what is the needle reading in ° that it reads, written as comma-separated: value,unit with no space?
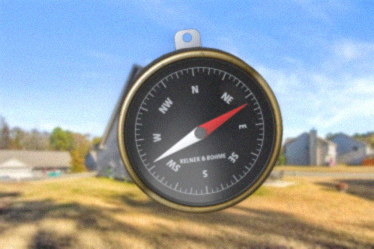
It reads 65,°
